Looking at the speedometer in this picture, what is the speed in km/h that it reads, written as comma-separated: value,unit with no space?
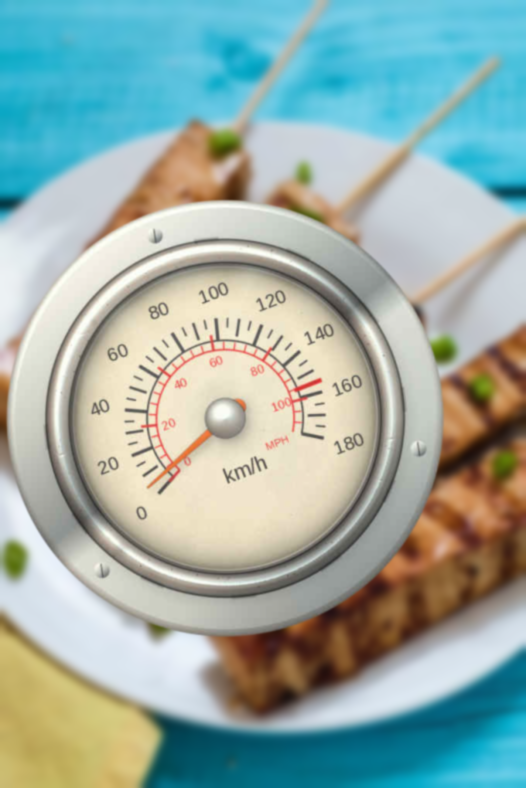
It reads 5,km/h
